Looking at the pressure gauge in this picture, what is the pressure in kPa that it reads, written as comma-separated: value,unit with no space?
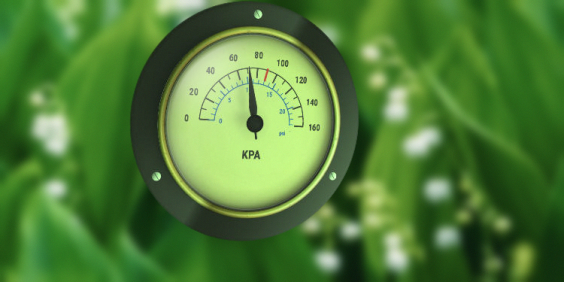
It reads 70,kPa
